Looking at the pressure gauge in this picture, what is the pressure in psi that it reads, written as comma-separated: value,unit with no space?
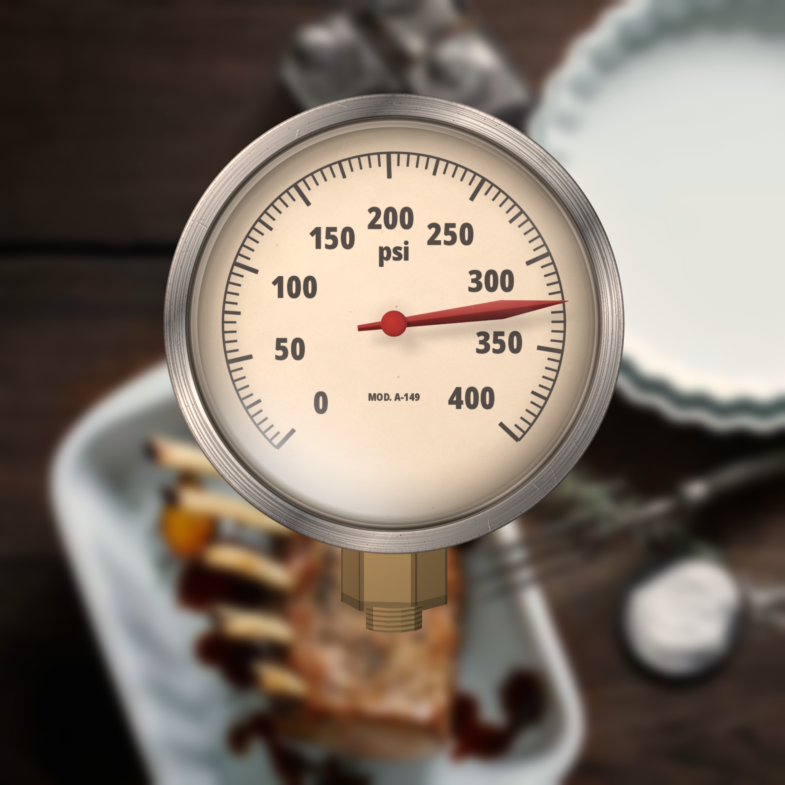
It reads 325,psi
